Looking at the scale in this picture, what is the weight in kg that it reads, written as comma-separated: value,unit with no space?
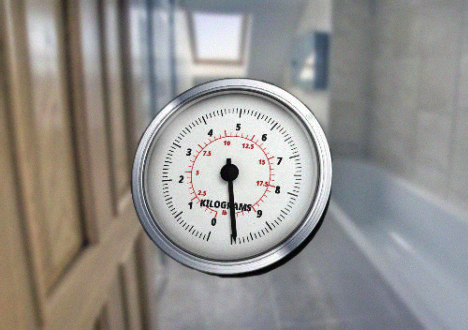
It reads 9.9,kg
